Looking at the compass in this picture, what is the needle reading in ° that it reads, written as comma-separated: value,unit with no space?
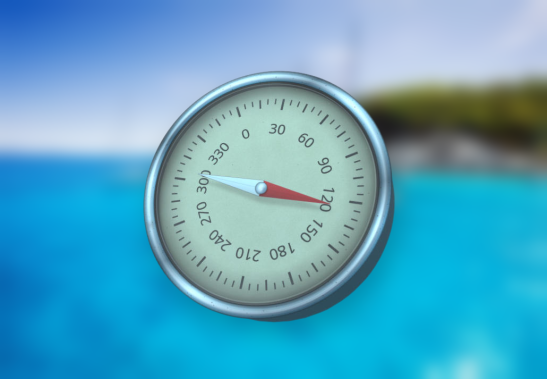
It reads 125,°
